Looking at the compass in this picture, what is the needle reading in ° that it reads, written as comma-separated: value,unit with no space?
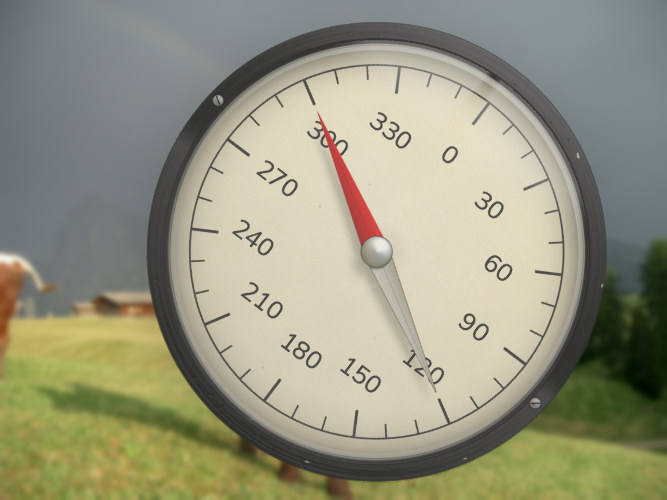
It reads 300,°
